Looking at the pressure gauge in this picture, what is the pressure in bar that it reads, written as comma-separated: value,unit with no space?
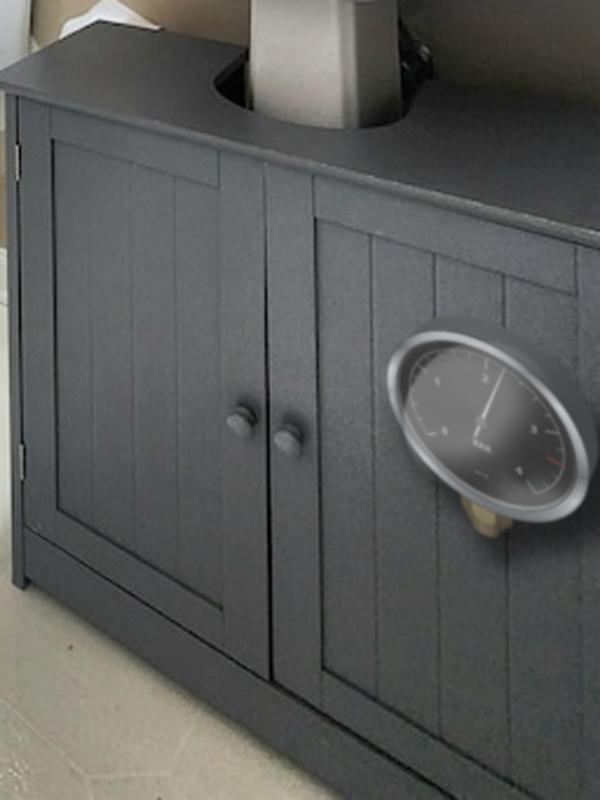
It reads 2.2,bar
